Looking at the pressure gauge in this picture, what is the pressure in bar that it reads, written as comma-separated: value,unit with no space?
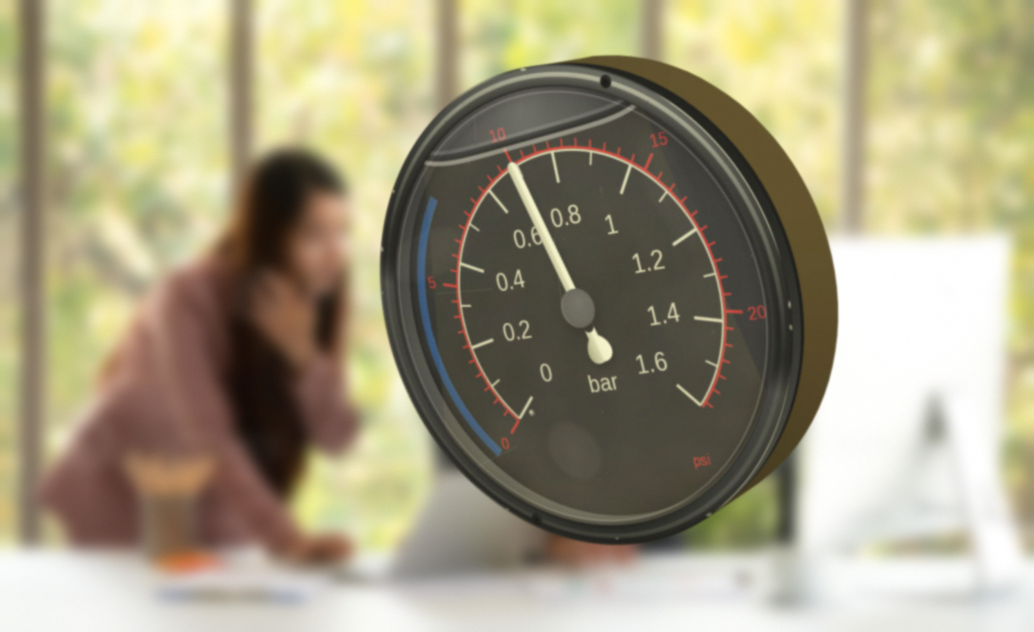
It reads 0.7,bar
